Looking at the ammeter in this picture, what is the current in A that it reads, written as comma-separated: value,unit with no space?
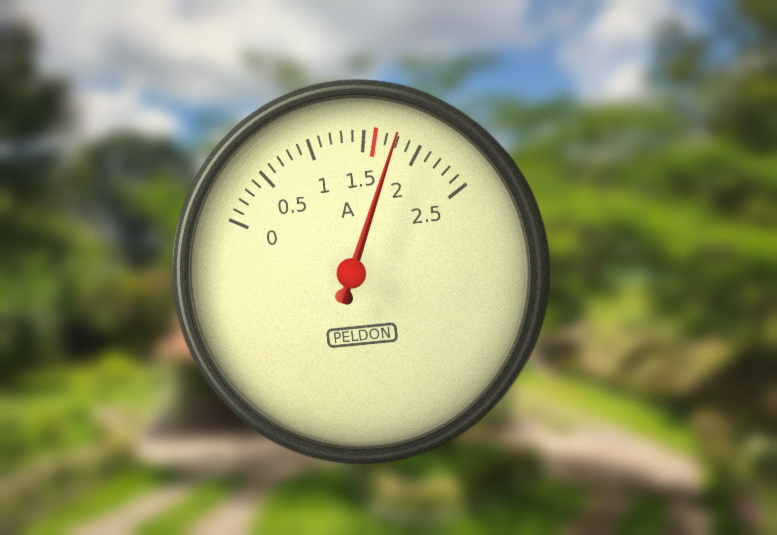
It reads 1.8,A
